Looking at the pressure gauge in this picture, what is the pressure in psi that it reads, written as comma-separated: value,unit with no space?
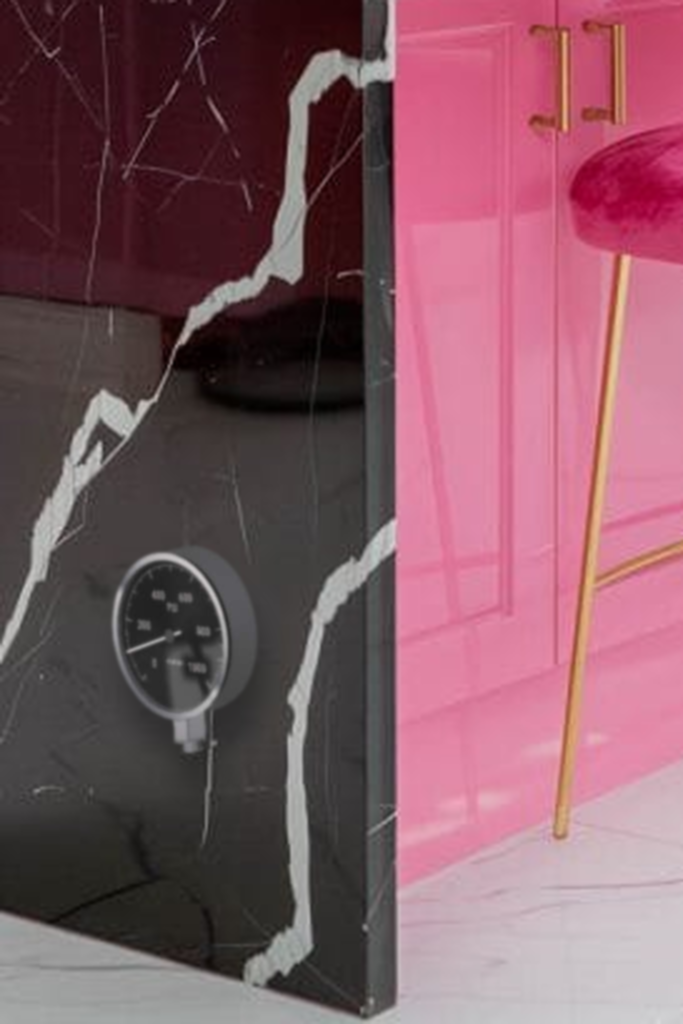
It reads 100,psi
